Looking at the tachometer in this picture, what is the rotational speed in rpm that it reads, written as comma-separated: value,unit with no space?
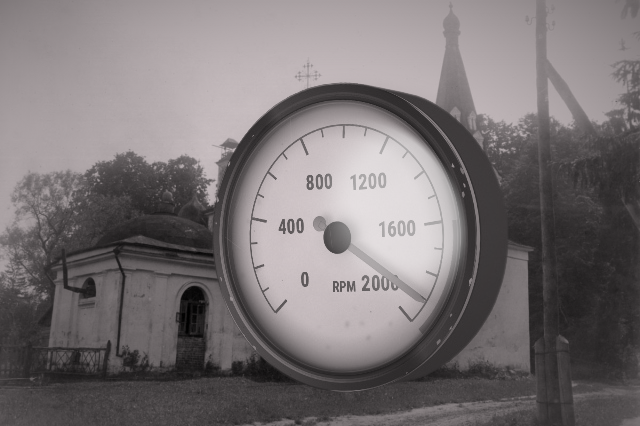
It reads 1900,rpm
